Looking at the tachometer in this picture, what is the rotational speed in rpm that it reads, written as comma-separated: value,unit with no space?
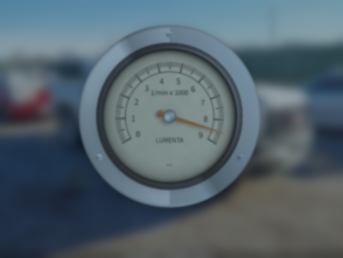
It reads 8500,rpm
